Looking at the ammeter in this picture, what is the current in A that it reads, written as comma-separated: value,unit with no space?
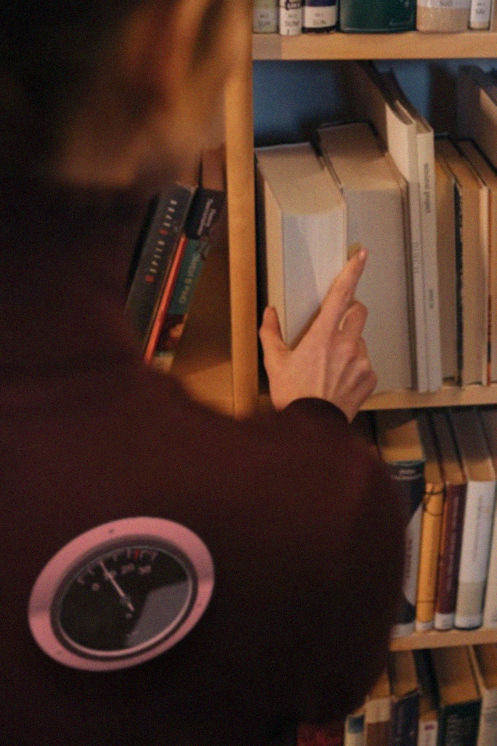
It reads 10,A
